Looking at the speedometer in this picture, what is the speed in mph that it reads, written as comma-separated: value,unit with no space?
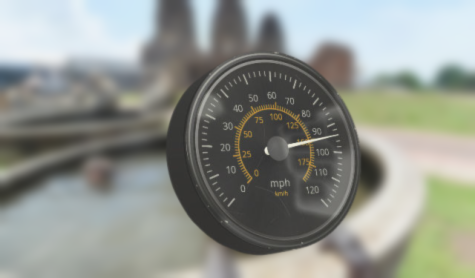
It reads 94,mph
